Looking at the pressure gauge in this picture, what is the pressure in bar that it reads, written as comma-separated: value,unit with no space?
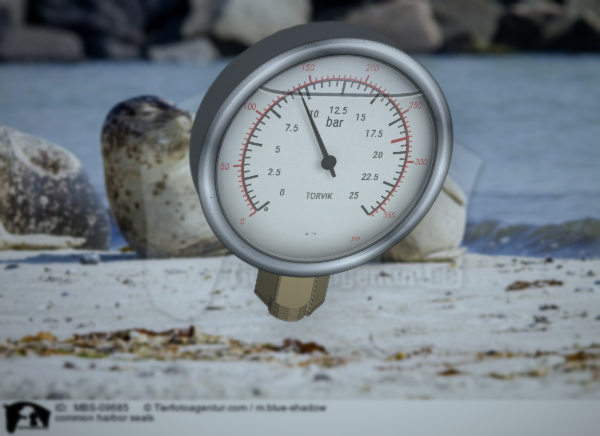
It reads 9.5,bar
